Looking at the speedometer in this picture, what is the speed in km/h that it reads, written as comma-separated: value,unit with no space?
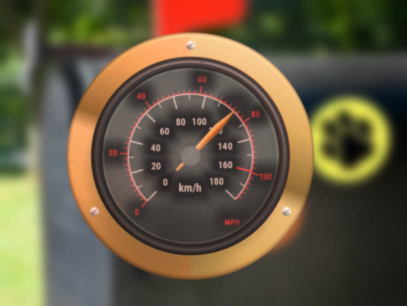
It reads 120,km/h
